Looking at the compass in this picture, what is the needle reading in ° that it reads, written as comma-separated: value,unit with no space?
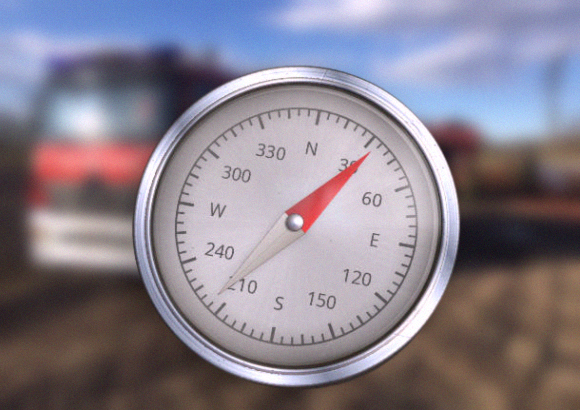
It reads 35,°
